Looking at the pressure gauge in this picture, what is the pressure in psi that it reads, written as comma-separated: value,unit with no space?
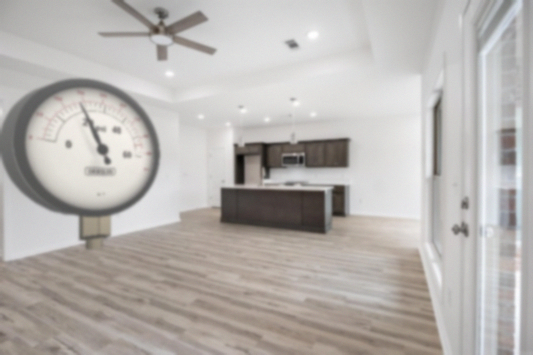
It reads 20,psi
